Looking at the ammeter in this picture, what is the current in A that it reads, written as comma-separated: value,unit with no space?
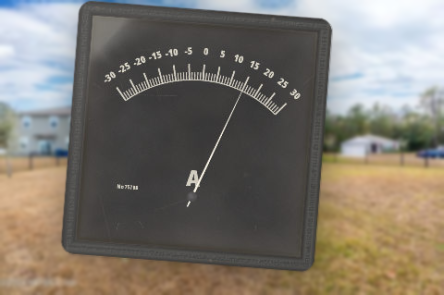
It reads 15,A
